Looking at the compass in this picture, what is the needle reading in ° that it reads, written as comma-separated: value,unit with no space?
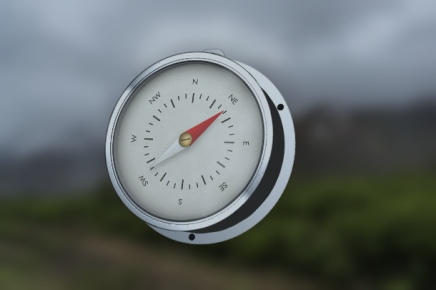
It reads 50,°
